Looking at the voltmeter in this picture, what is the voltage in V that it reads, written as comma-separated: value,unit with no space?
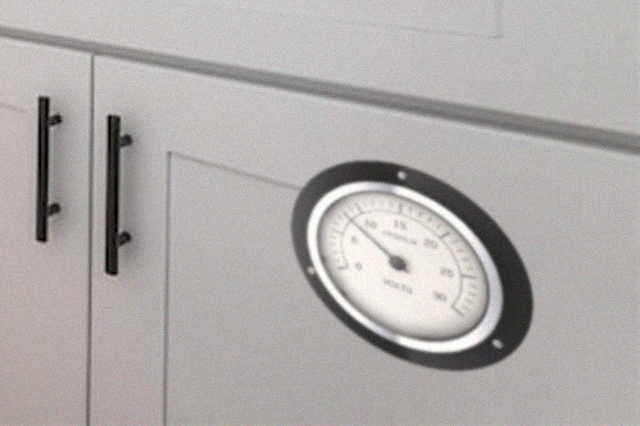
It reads 8,V
